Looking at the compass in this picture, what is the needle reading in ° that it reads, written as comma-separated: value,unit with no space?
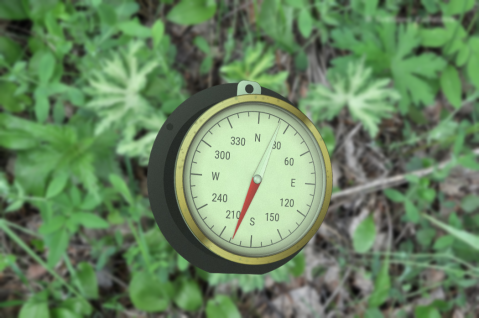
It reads 200,°
